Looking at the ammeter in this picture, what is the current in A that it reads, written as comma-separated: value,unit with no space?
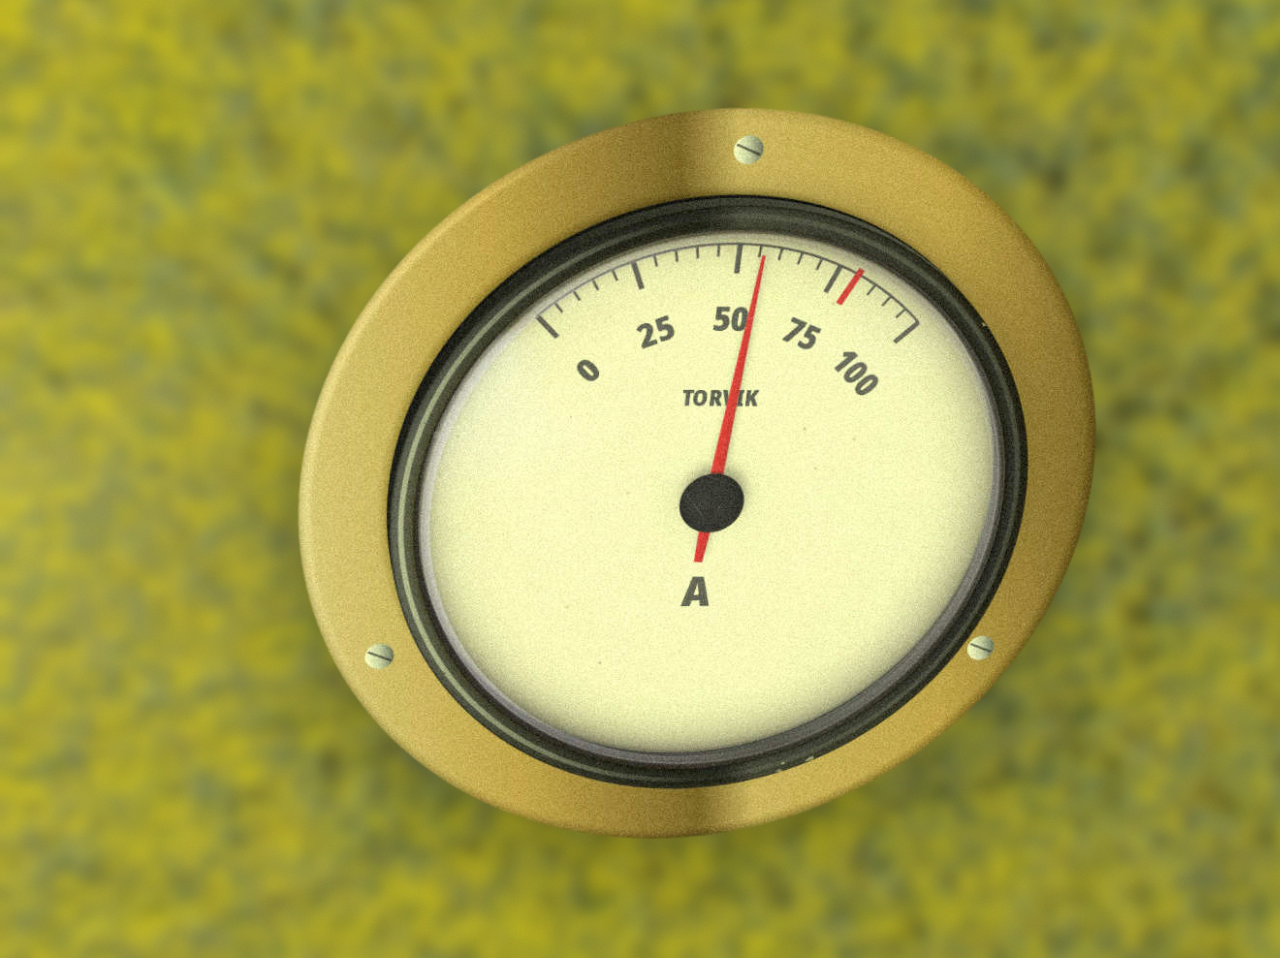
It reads 55,A
